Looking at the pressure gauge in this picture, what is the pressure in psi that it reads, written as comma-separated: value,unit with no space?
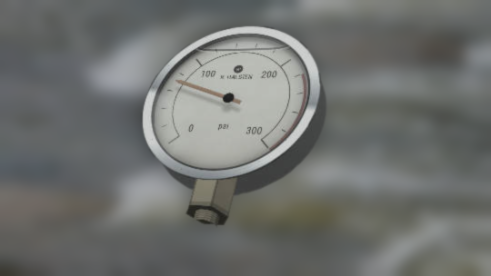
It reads 70,psi
